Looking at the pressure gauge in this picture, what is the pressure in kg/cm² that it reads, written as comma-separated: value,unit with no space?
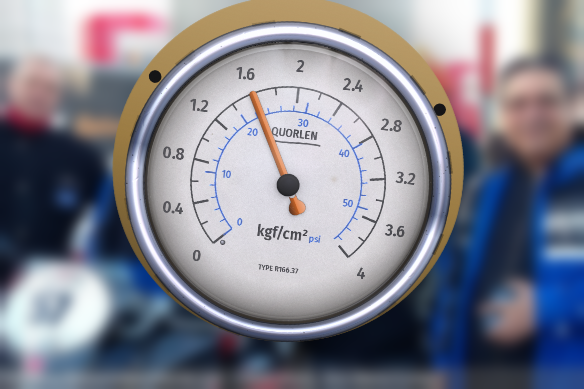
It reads 1.6,kg/cm²
